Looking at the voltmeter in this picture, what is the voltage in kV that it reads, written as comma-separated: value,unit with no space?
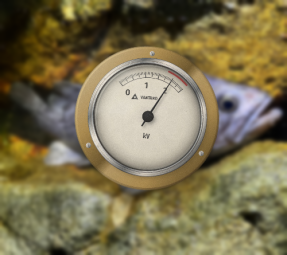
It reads 2,kV
